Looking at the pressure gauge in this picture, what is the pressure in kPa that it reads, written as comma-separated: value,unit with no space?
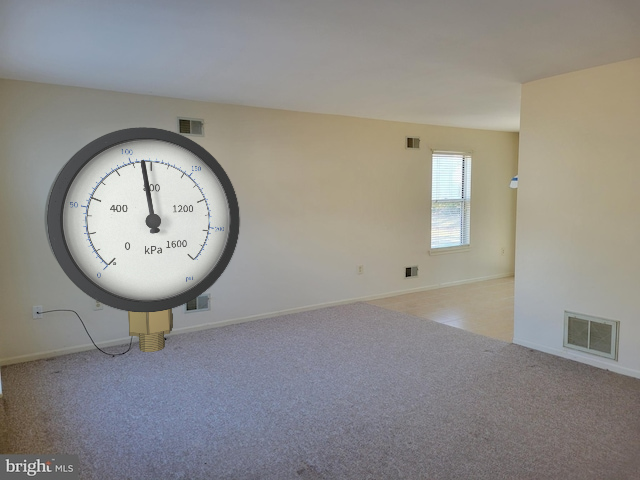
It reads 750,kPa
